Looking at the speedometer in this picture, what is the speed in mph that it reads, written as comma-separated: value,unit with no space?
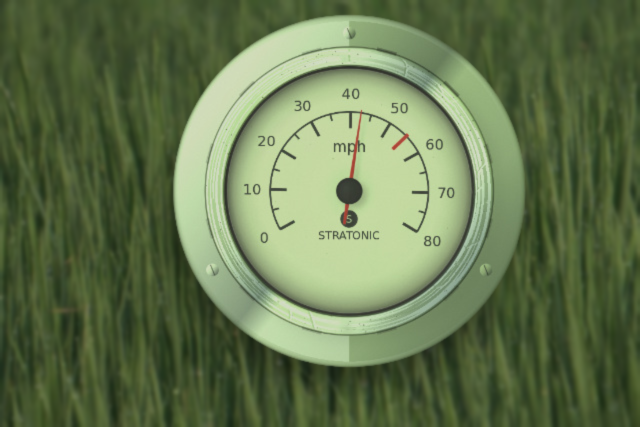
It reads 42.5,mph
